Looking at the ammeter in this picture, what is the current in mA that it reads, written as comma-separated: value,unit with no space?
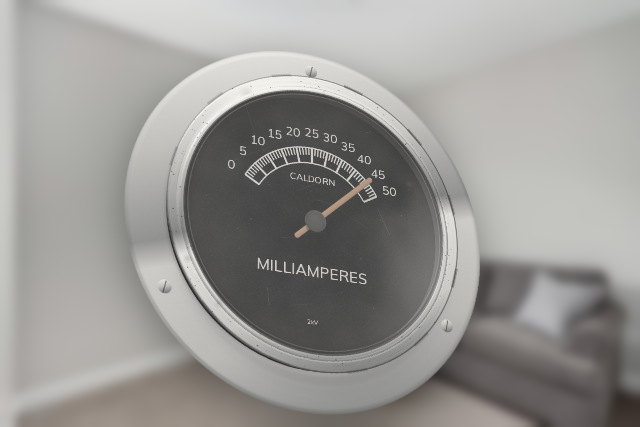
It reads 45,mA
